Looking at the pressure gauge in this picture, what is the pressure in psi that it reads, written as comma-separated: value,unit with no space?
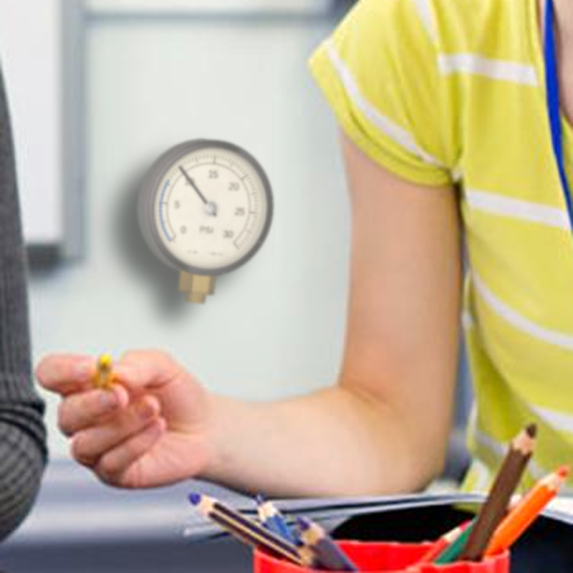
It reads 10,psi
